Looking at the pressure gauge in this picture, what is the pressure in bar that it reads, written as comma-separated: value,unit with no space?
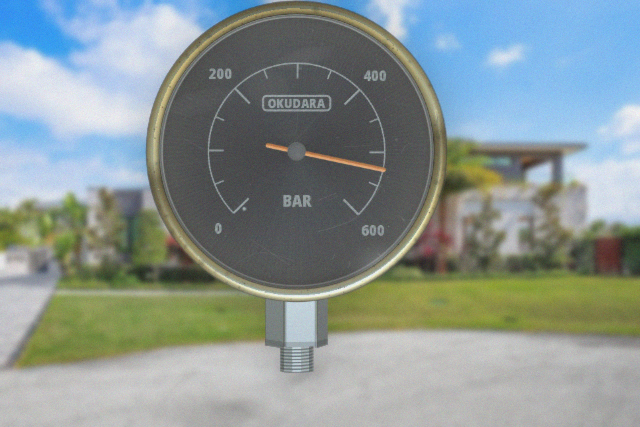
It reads 525,bar
